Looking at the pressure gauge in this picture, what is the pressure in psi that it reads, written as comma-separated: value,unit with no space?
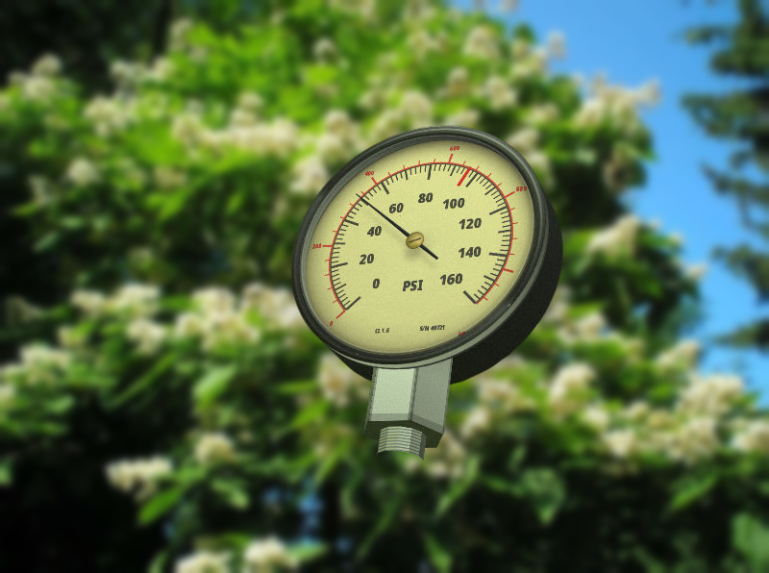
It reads 50,psi
